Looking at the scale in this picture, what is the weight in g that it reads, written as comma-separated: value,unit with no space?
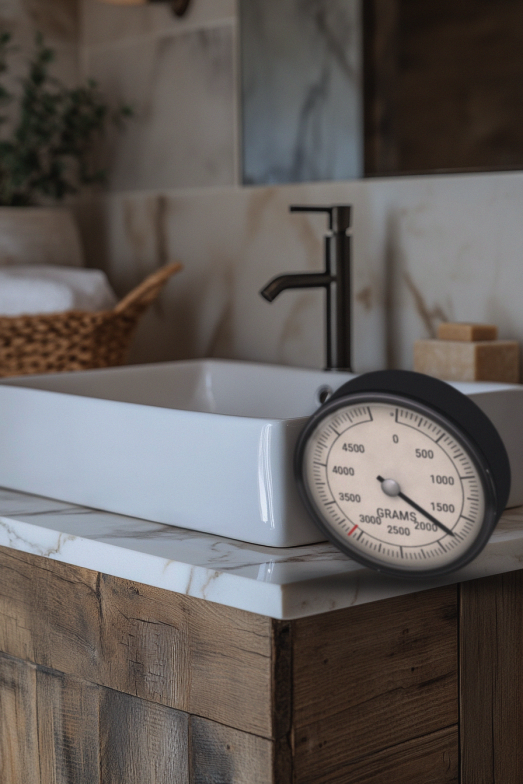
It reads 1750,g
